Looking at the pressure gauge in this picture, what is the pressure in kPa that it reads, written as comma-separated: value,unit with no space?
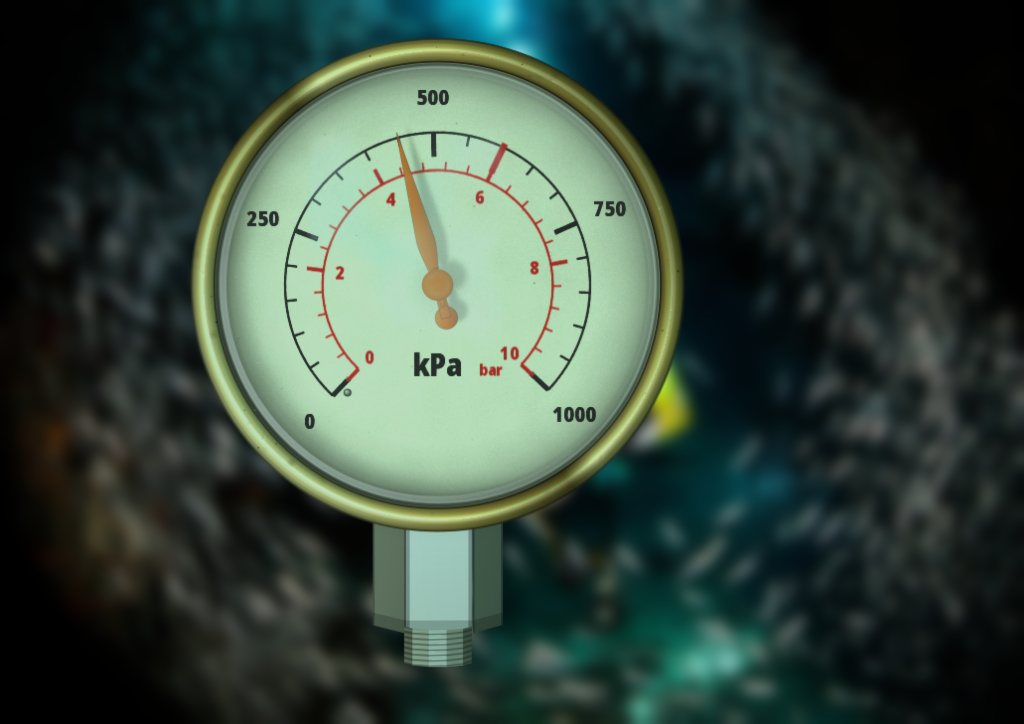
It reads 450,kPa
